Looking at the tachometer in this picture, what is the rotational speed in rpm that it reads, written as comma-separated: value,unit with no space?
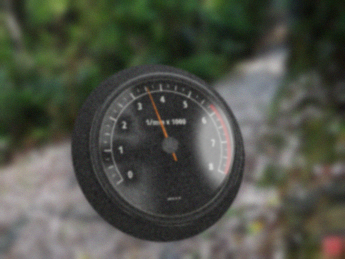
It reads 3500,rpm
